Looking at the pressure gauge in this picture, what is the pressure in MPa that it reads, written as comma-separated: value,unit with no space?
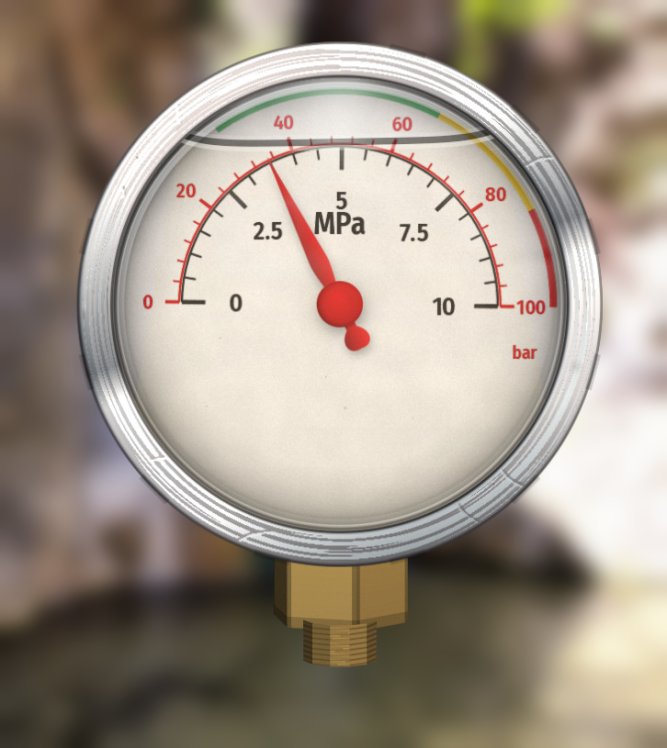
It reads 3.5,MPa
